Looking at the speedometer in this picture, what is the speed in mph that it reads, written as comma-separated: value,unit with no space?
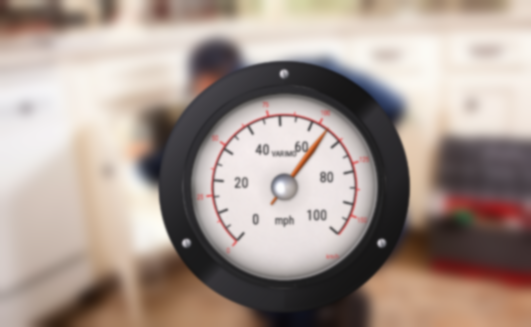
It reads 65,mph
